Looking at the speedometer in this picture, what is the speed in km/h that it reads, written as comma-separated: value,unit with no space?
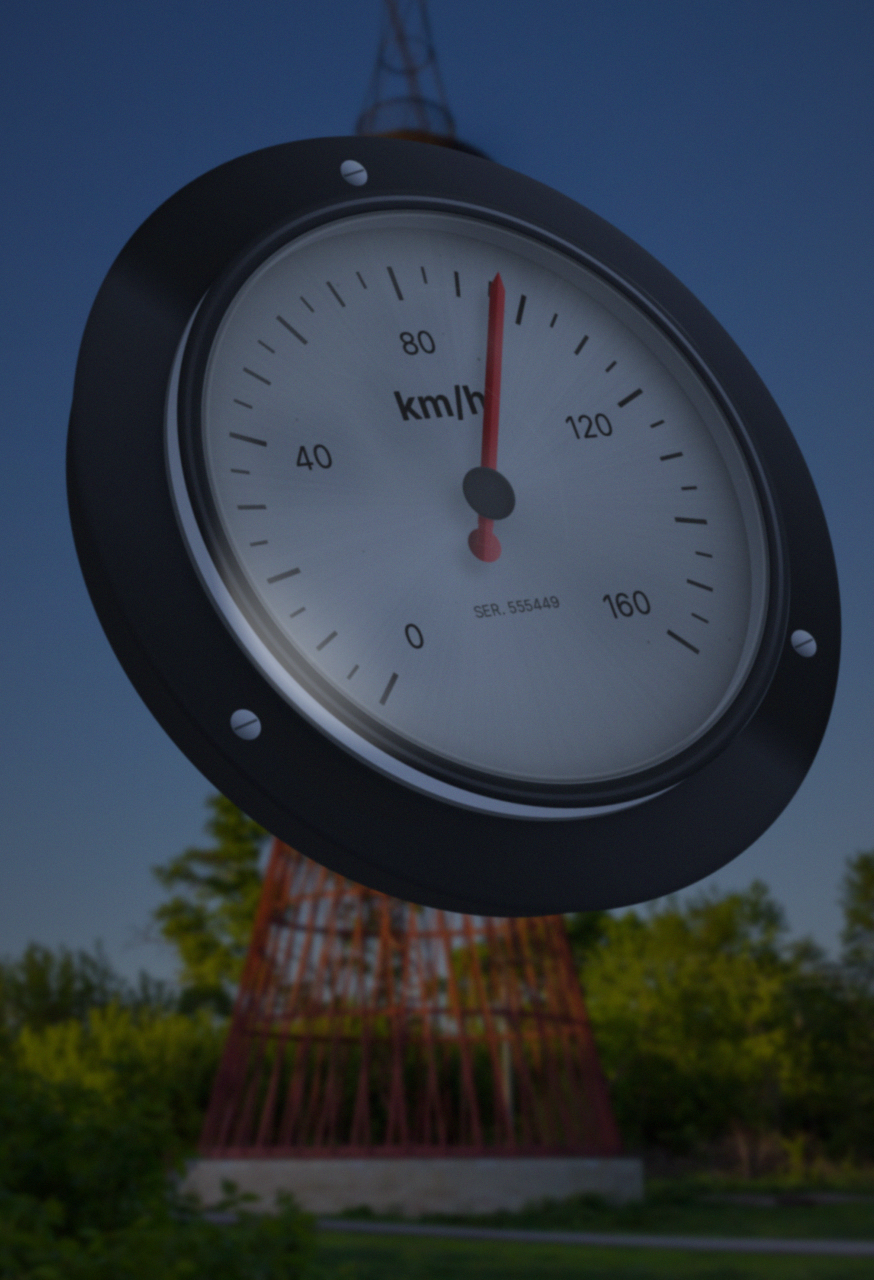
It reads 95,km/h
